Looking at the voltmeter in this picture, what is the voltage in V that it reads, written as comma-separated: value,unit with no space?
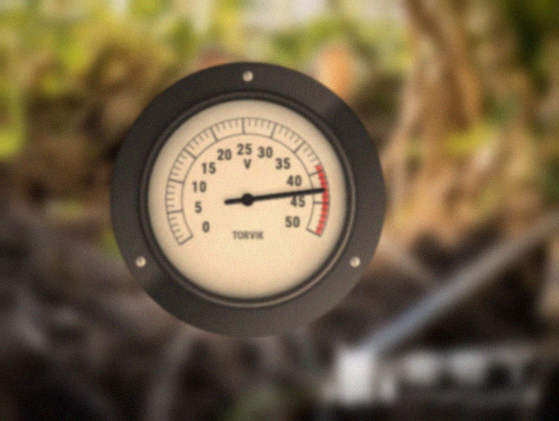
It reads 43,V
